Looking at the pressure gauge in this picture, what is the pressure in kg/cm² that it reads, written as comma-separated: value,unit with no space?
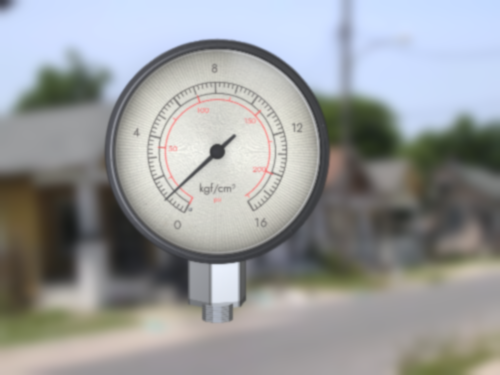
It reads 1,kg/cm²
